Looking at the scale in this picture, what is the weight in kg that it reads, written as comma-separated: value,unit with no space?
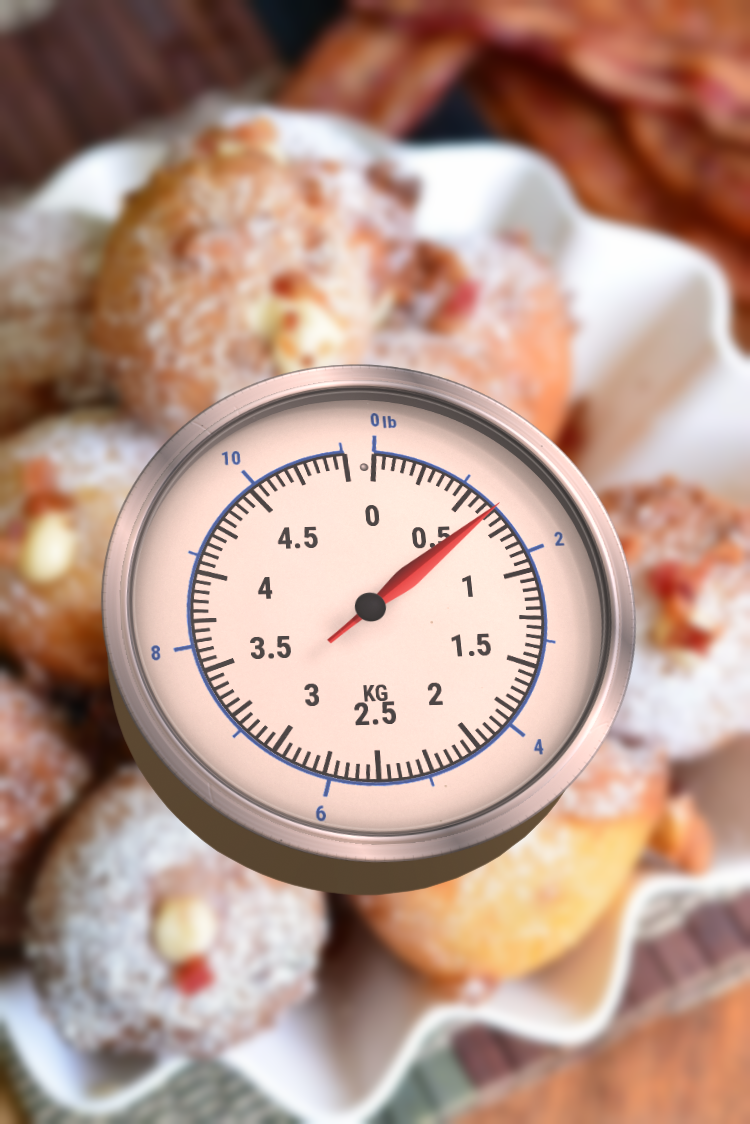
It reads 0.65,kg
